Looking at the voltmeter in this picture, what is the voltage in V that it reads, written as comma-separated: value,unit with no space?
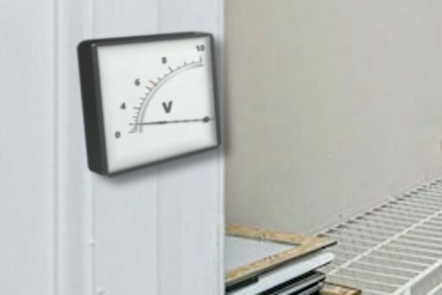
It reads 2,V
